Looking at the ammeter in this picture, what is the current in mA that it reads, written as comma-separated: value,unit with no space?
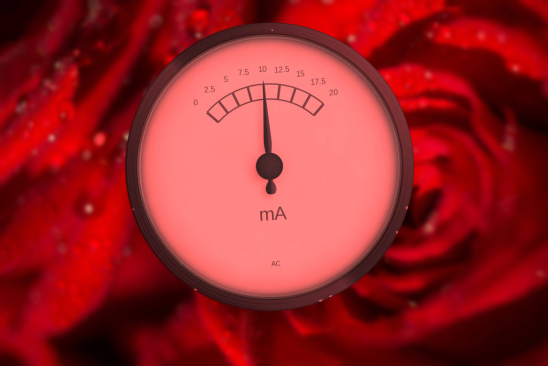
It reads 10,mA
